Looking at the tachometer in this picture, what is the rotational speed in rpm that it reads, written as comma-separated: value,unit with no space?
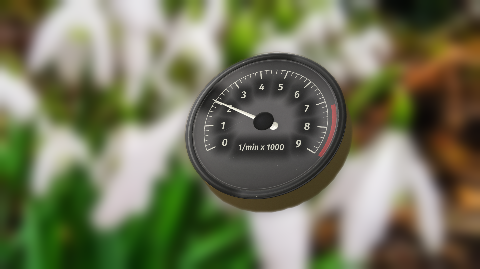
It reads 2000,rpm
